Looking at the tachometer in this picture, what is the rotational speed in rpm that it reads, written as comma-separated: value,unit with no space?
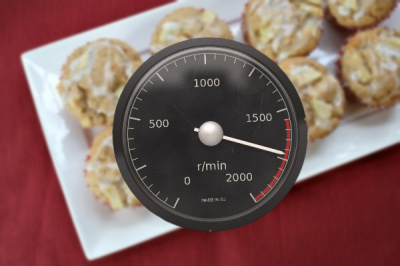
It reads 1725,rpm
